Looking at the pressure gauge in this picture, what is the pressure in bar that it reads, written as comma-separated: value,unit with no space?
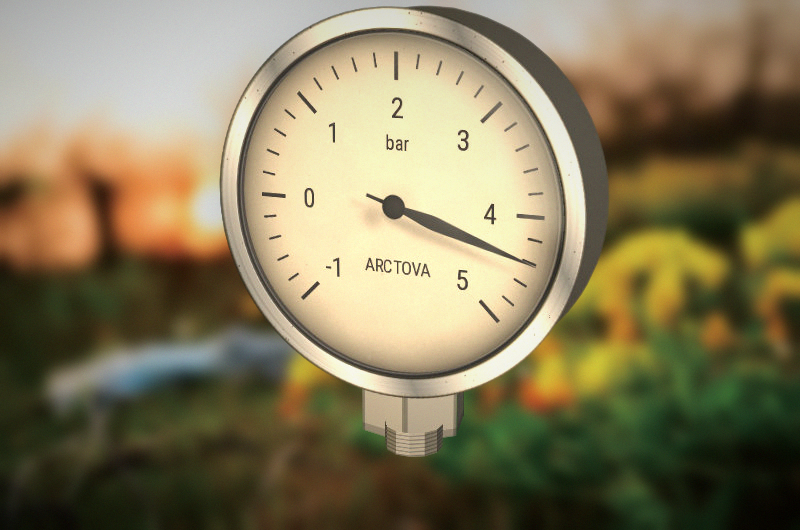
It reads 4.4,bar
